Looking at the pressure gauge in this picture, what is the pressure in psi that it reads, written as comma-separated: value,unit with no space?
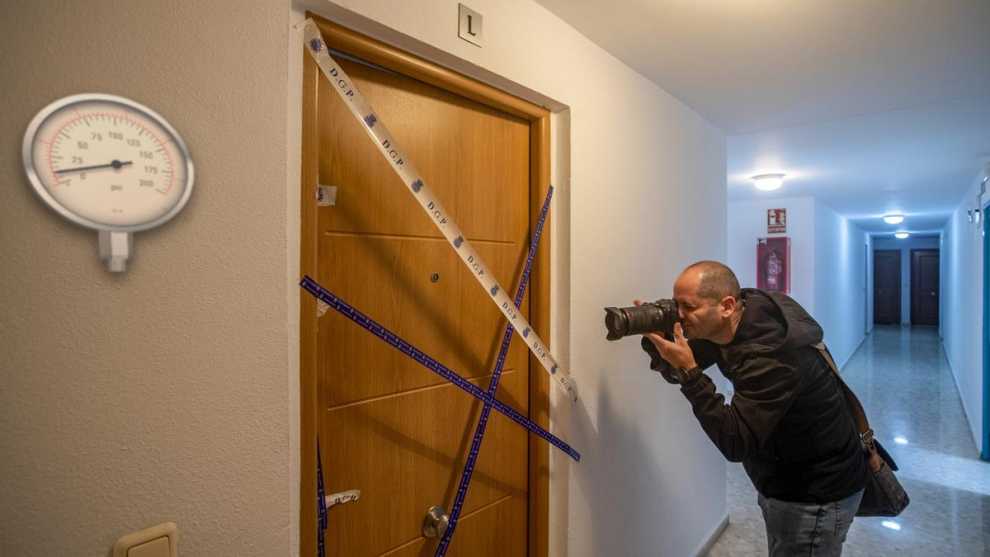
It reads 10,psi
